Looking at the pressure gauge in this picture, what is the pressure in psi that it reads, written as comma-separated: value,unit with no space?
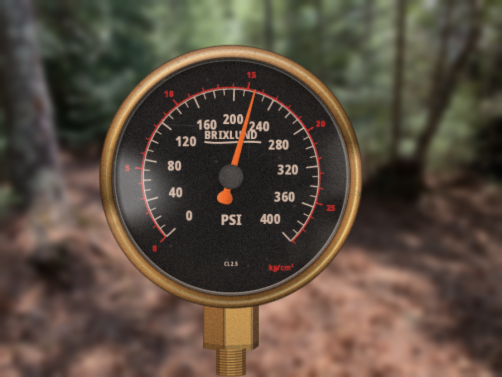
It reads 220,psi
